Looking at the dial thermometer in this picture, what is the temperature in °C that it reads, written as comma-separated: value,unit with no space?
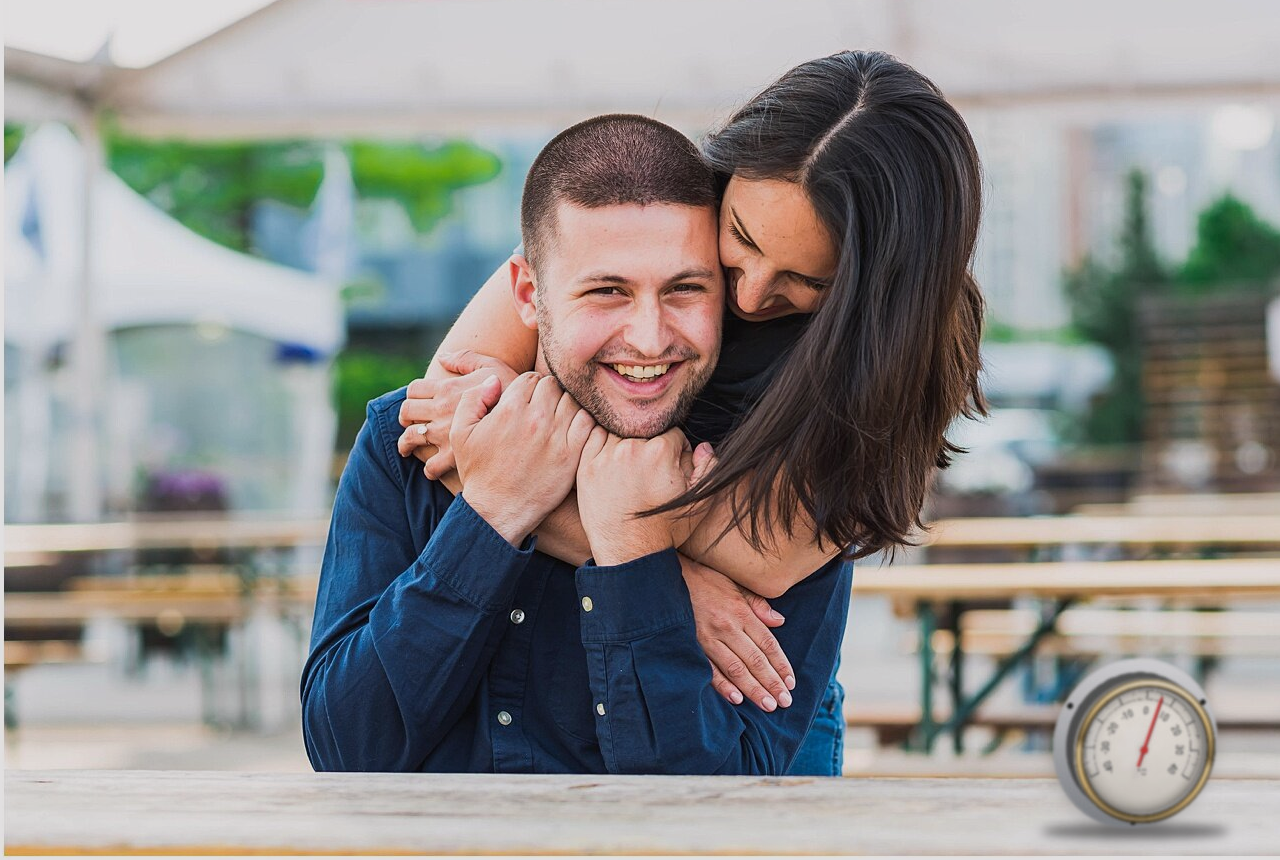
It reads 5,°C
